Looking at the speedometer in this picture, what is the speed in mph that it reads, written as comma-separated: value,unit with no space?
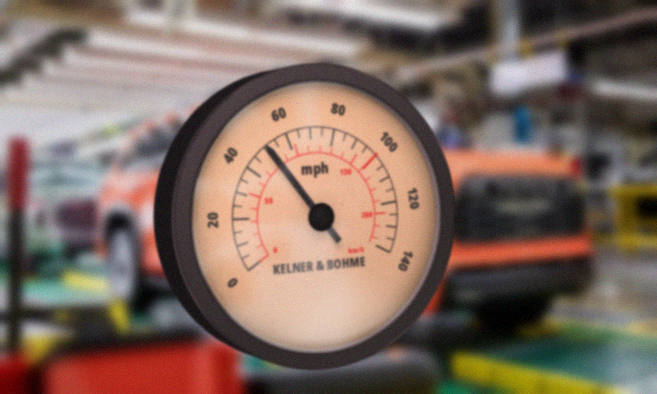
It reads 50,mph
